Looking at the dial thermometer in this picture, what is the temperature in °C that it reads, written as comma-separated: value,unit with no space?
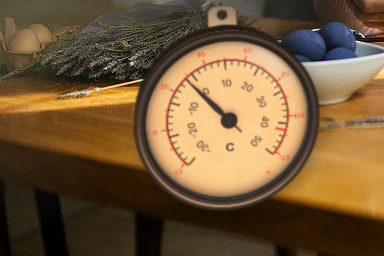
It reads -2,°C
